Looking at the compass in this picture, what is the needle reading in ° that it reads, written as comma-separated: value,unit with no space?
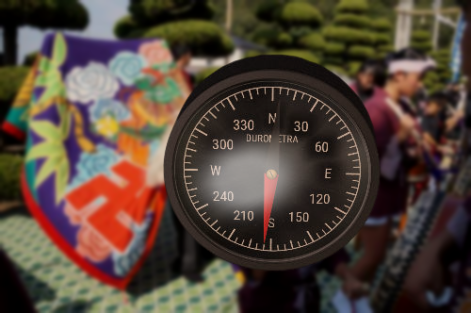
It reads 185,°
